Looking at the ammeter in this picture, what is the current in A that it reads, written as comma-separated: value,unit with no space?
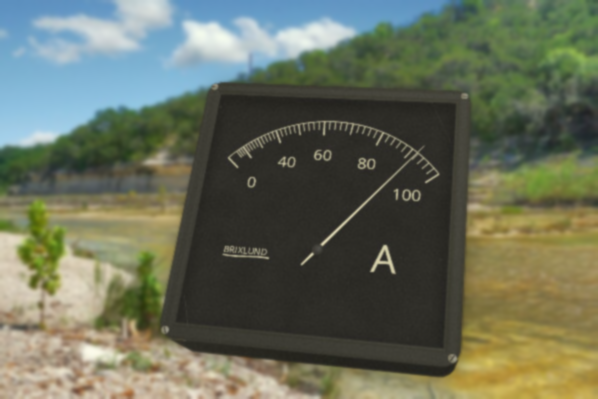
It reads 92,A
